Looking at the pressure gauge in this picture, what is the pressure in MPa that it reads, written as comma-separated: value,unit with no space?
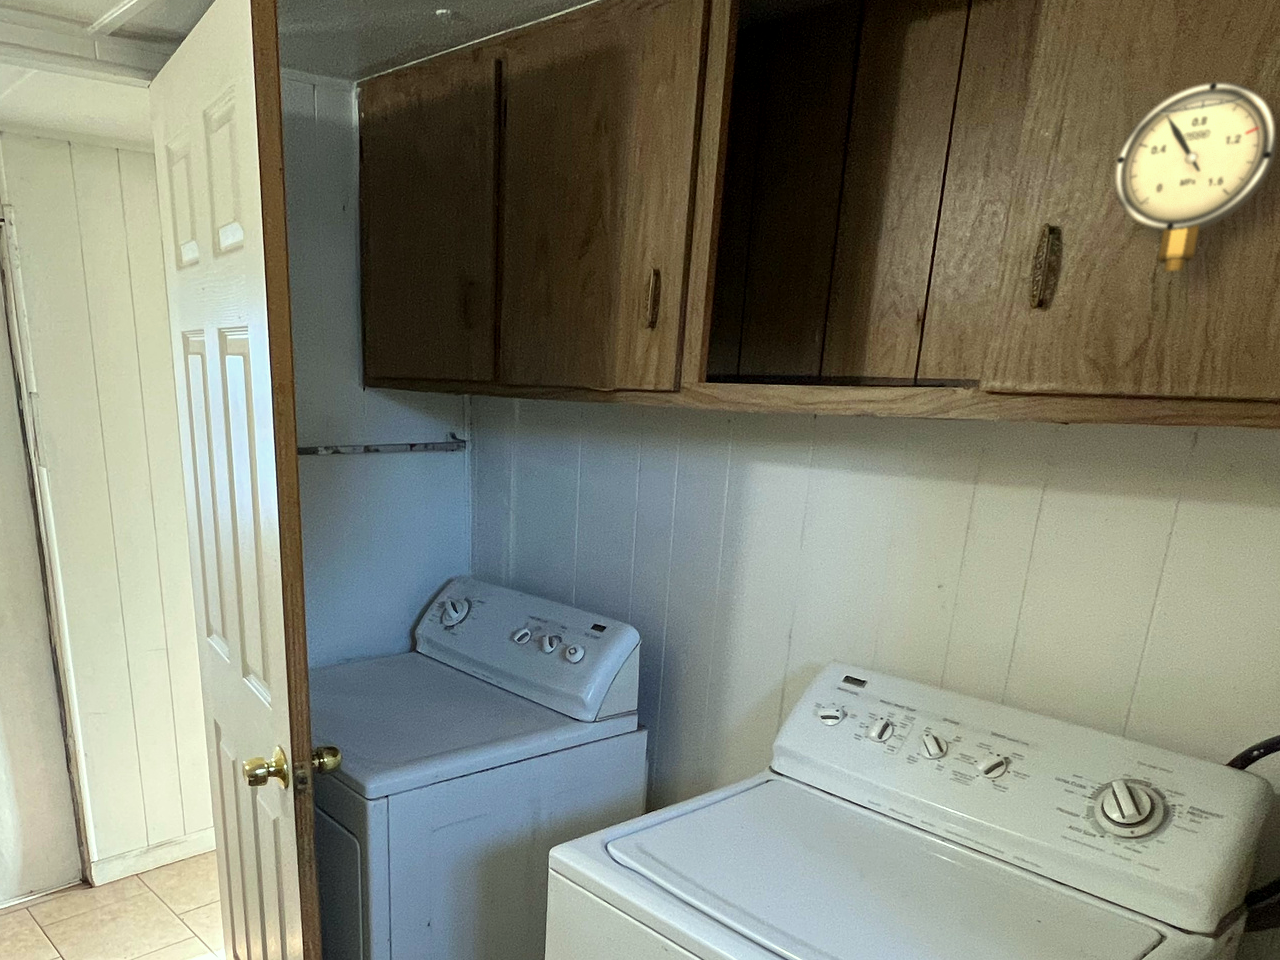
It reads 0.6,MPa
